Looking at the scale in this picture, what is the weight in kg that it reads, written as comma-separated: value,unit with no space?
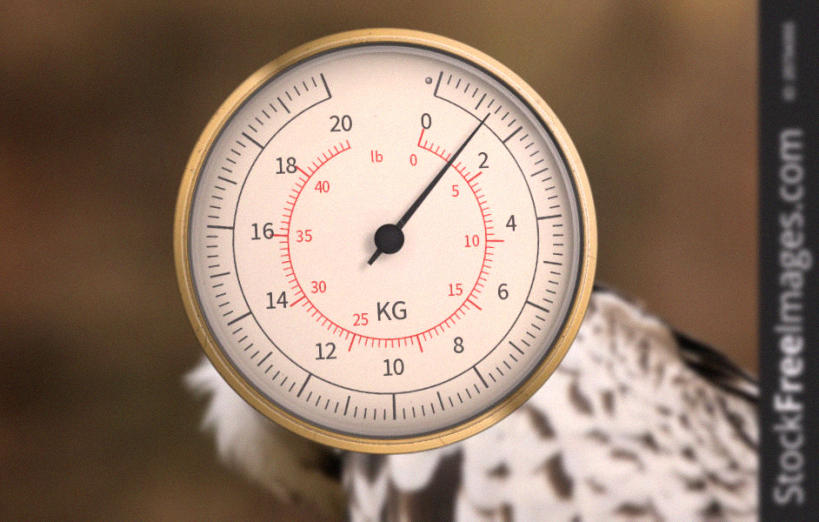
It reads 1.3,kg
